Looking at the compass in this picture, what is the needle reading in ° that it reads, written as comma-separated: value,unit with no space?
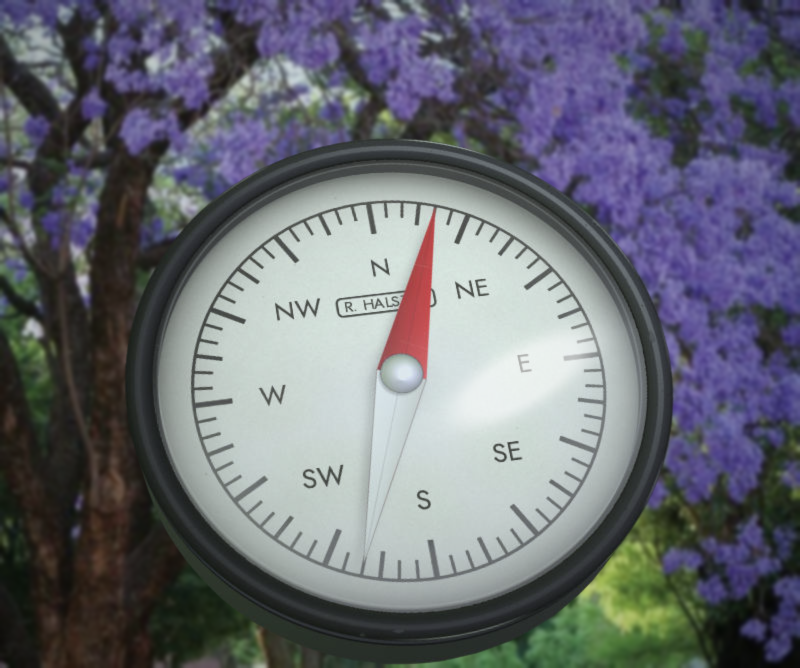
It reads 20,°
